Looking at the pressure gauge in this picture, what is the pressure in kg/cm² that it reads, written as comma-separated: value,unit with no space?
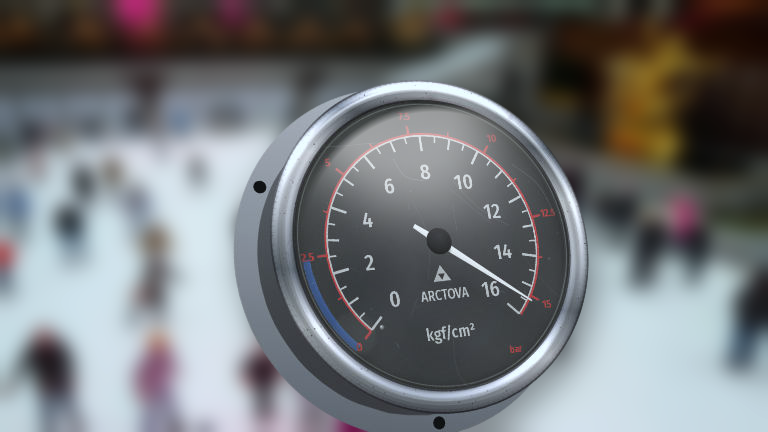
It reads 15.5,kg/cm²
